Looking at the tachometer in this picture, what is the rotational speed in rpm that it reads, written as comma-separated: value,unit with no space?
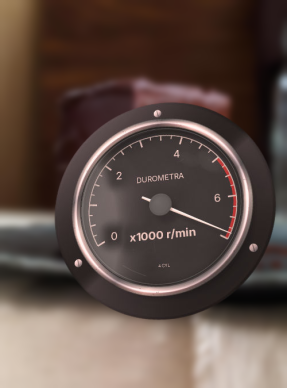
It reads 6875,rpm
